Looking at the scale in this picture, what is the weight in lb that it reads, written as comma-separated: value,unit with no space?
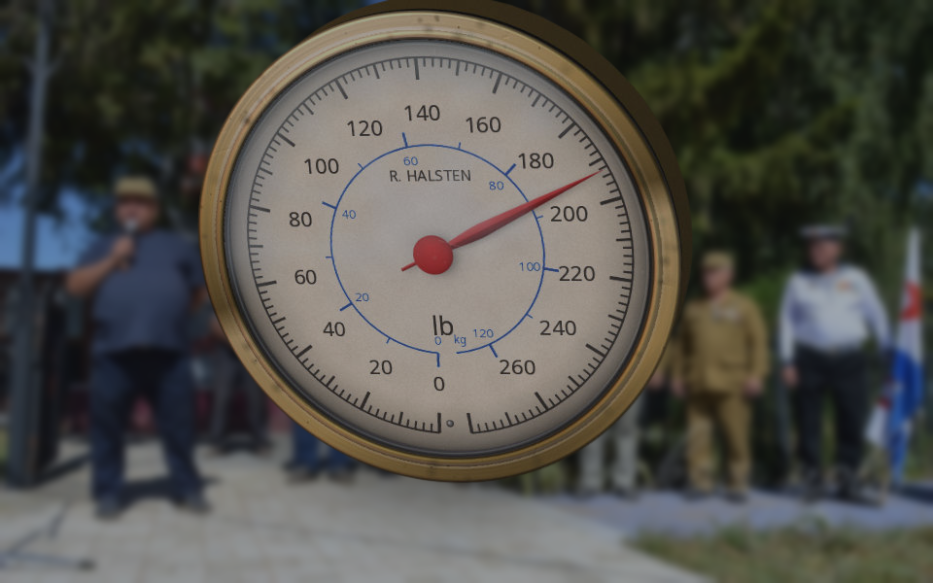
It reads 192,lb
